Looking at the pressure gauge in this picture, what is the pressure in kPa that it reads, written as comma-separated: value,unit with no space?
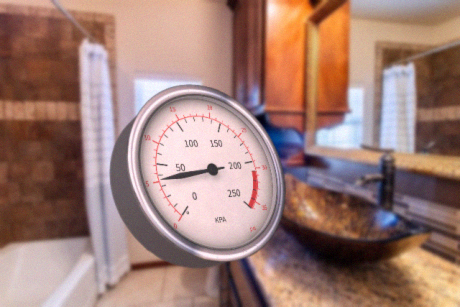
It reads 35,kPa
